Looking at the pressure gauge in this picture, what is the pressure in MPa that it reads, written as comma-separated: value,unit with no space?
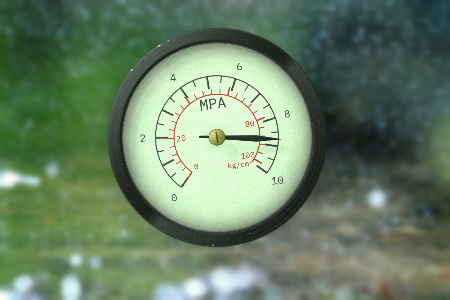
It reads 8.75,MPa
